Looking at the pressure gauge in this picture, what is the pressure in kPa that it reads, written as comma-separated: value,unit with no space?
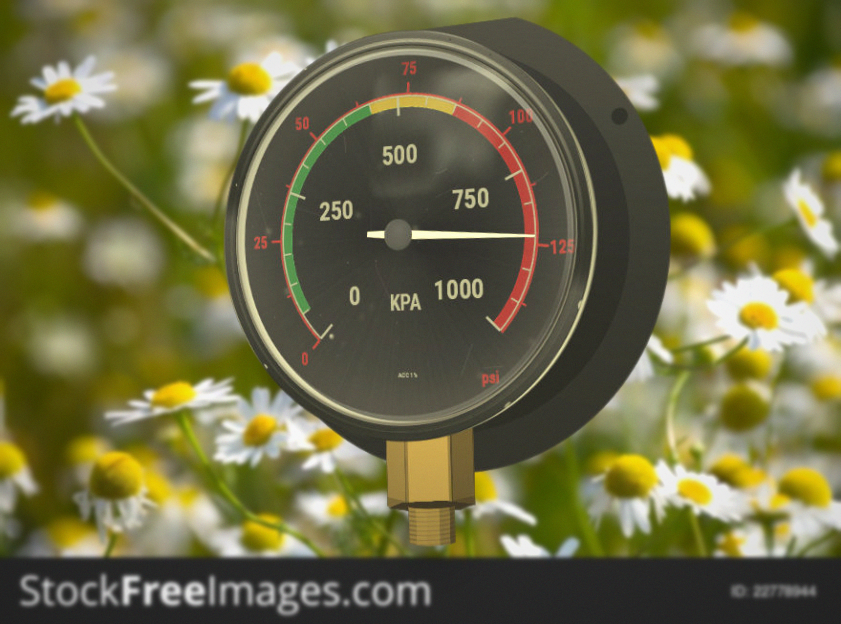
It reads 850,kPa
